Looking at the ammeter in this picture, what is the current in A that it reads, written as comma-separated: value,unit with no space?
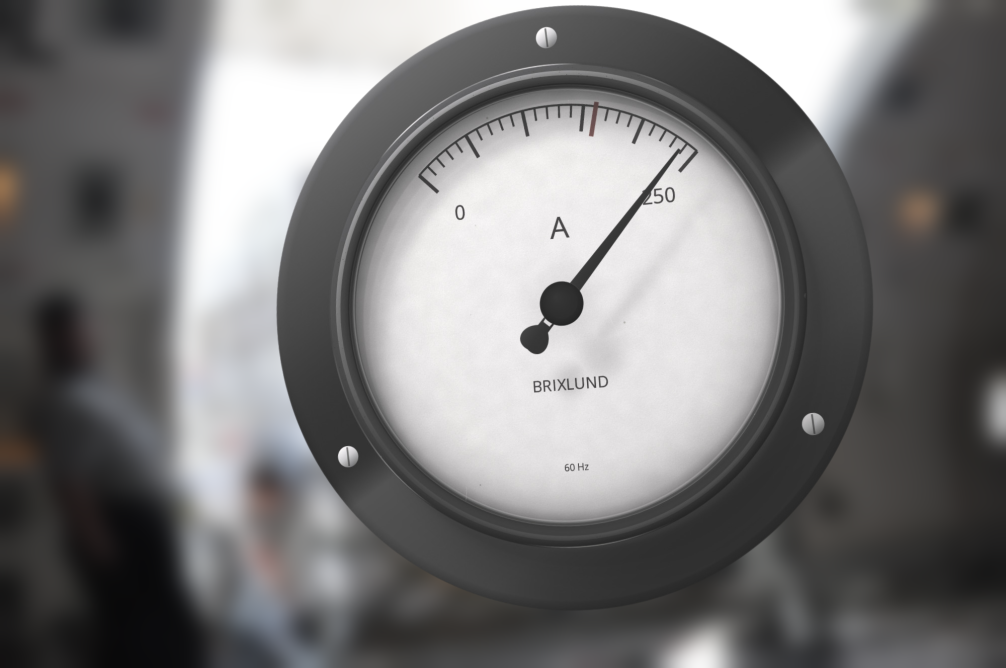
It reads 240,A
